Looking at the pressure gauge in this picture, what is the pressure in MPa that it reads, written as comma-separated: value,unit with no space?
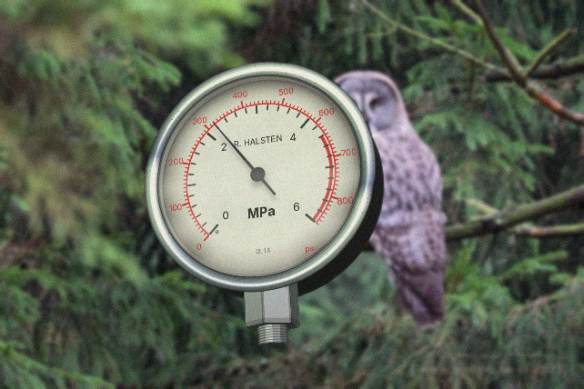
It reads 2.2,MPa
